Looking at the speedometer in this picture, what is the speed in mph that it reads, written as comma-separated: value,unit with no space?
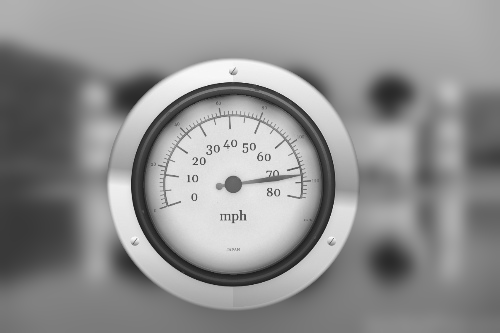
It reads 72.5,mph
